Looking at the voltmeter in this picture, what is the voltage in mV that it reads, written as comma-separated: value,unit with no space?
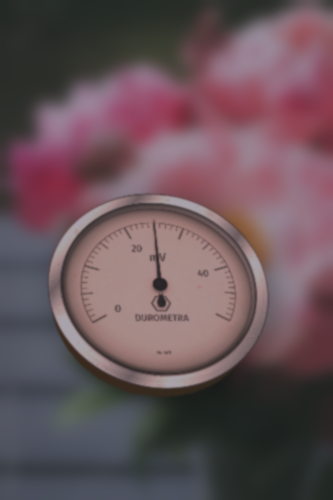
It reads 25,mV
